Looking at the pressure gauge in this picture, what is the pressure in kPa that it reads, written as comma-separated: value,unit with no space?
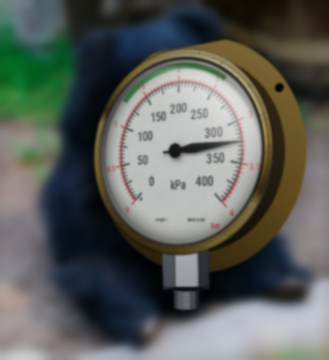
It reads 325,kPa
